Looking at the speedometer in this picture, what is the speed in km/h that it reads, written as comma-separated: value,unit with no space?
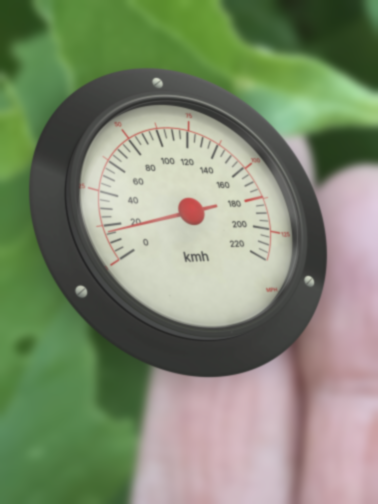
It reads 15,km/h
